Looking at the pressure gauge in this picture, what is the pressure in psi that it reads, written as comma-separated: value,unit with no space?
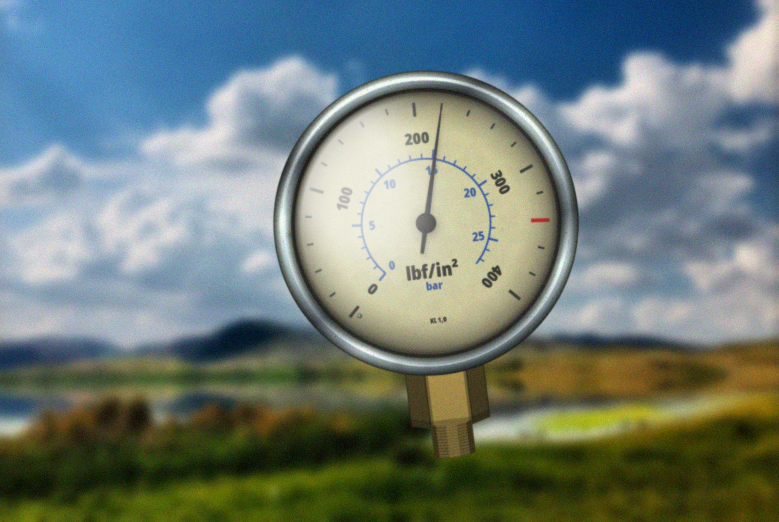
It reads 220,psi
